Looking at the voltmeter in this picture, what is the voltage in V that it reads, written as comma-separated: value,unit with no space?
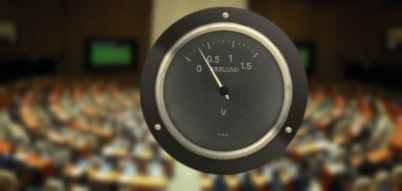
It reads 0.3,V
